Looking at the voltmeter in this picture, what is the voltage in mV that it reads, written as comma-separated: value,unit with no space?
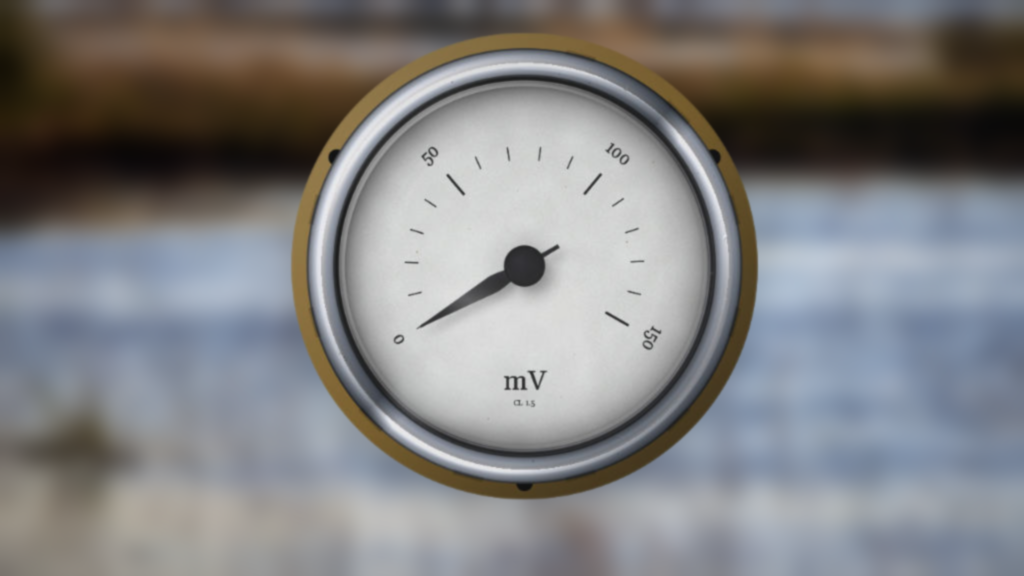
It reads 0,mV
